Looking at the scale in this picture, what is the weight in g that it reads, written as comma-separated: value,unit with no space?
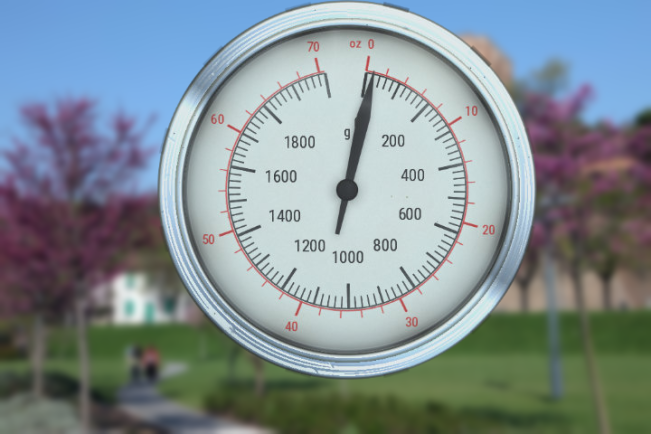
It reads 20,g
